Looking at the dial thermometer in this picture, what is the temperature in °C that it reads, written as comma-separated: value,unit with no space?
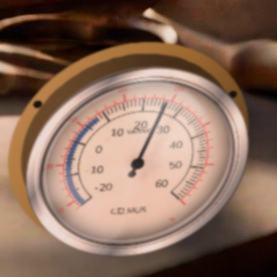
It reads 25,°C
